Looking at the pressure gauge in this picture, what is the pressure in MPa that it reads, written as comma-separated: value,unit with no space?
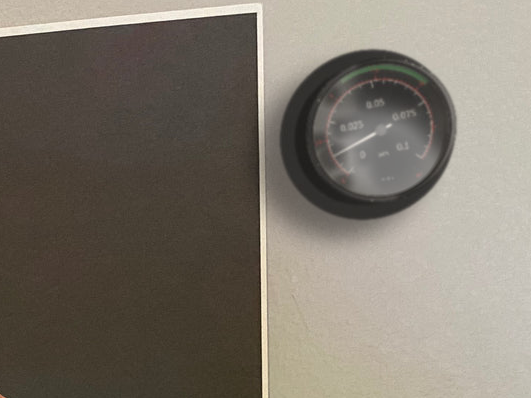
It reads 0.01,MPa
